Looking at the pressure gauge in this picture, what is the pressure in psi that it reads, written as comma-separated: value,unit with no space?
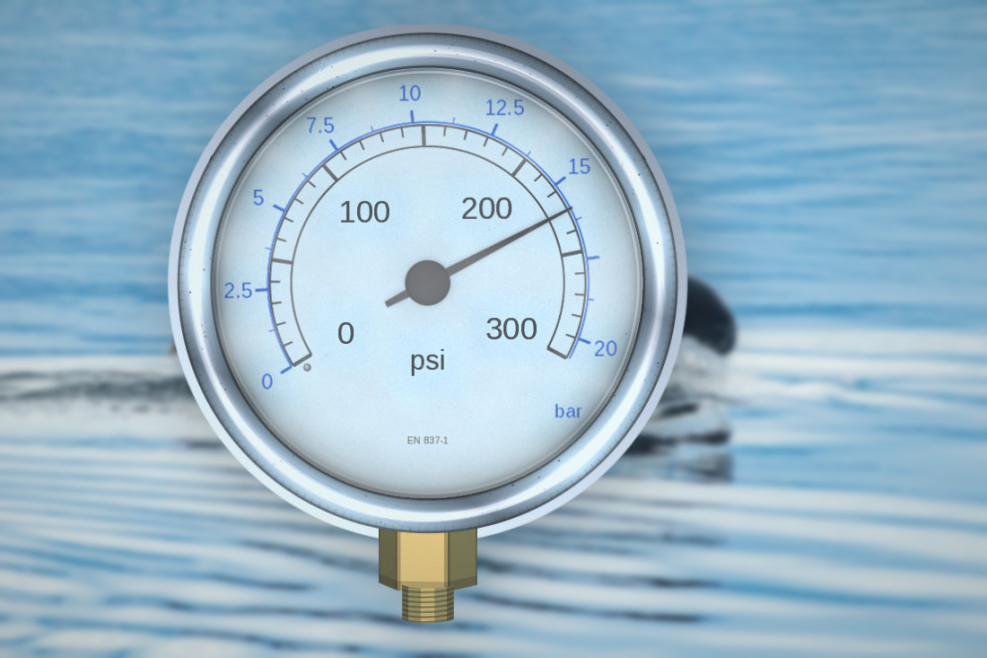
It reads 230,psi
